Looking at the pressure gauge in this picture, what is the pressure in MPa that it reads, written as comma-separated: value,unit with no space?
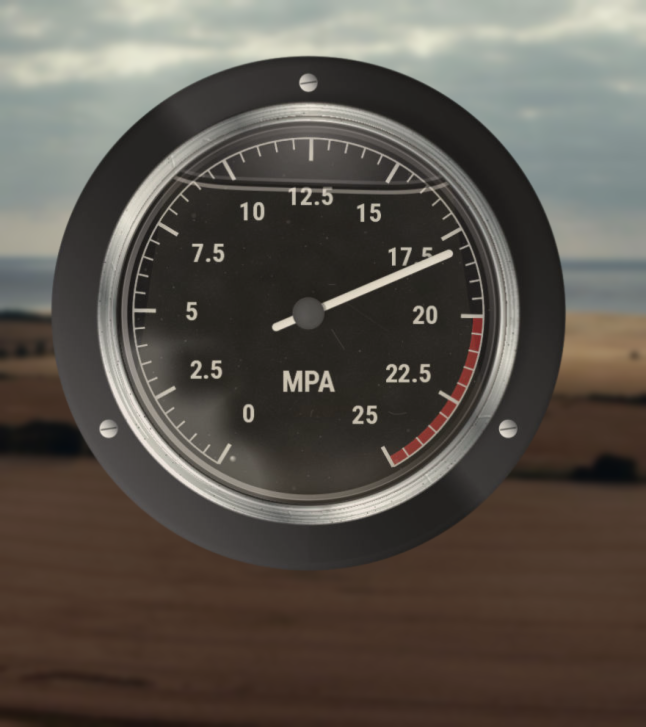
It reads 18,MPa
